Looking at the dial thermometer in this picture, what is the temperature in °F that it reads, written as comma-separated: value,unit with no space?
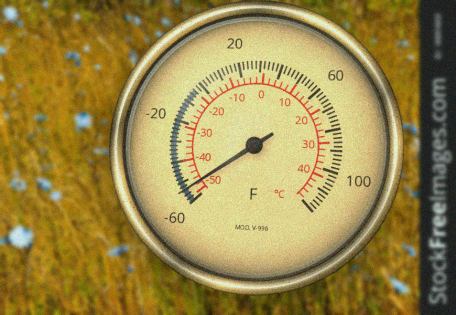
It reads -54,°F
